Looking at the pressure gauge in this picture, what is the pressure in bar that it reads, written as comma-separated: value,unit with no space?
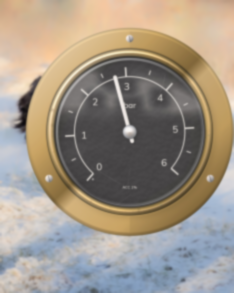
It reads 2.75,bar
